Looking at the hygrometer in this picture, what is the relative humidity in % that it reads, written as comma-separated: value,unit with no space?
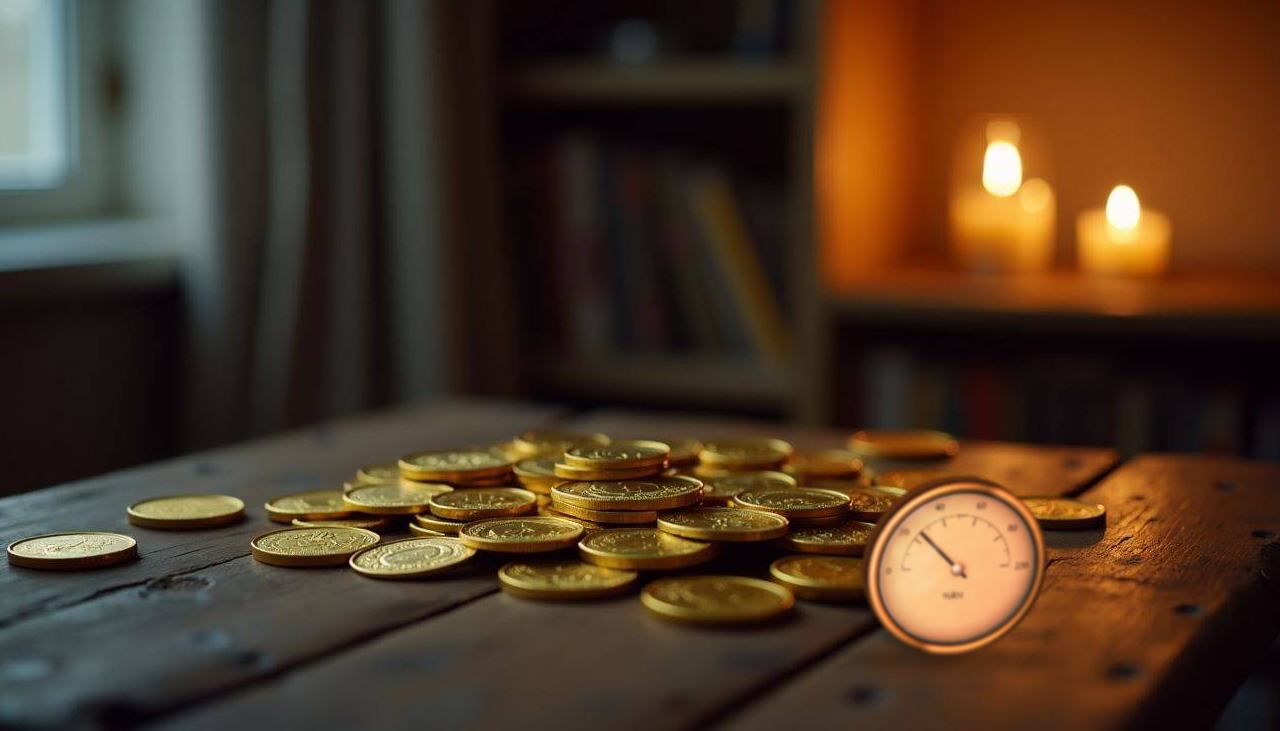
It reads 25,%
